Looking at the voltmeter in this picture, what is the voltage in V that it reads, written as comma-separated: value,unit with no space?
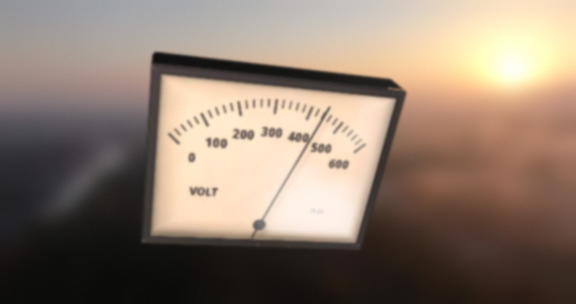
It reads 440,V
